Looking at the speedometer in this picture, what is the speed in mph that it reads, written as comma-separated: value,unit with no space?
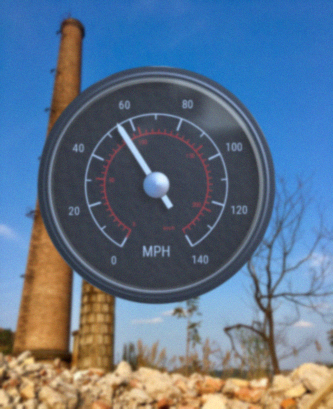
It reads 55,mph
